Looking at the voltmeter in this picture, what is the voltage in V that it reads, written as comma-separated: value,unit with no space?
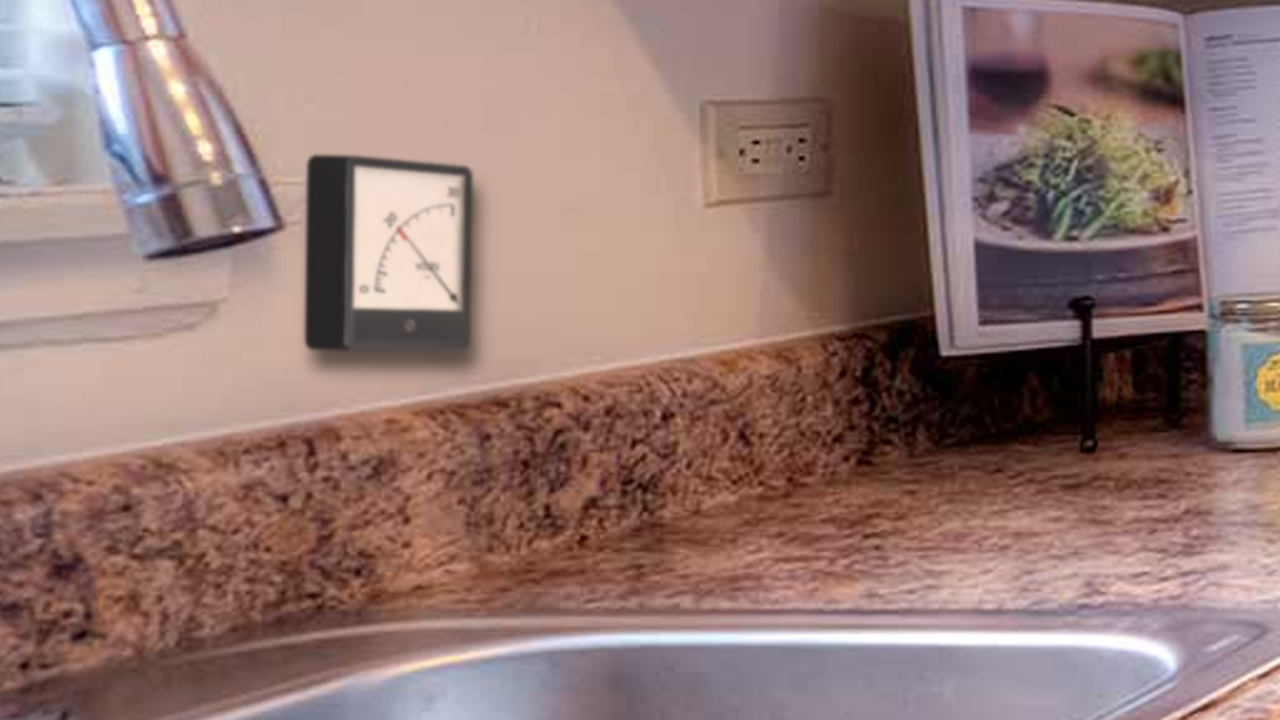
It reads 20,V
